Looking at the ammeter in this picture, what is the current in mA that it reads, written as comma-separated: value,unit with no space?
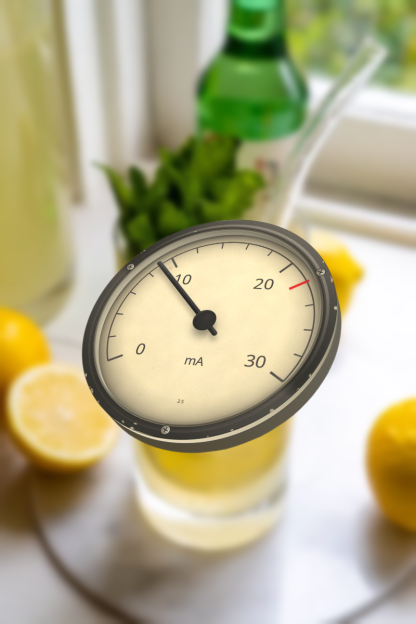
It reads 9,mA
